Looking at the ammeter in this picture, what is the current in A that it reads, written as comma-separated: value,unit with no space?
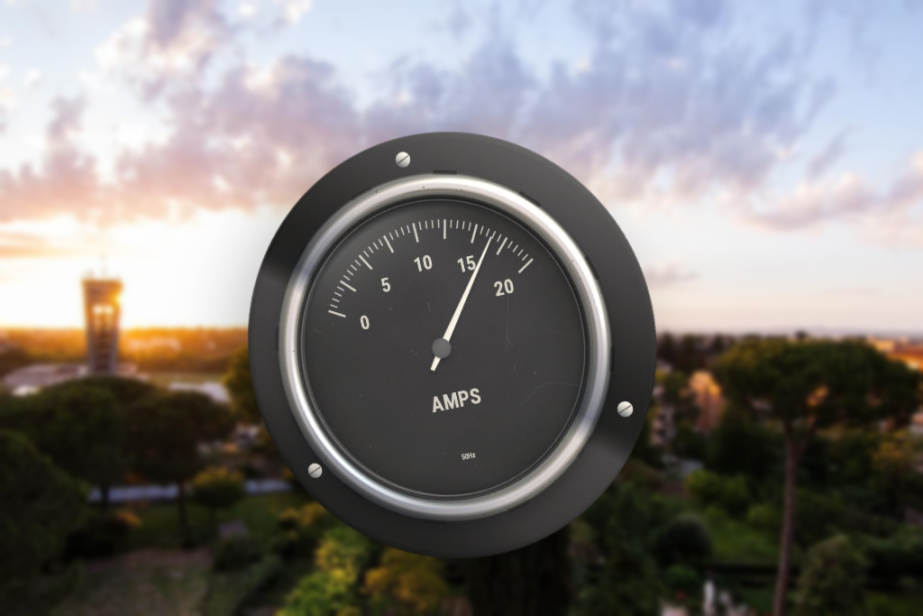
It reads 16.5,A
